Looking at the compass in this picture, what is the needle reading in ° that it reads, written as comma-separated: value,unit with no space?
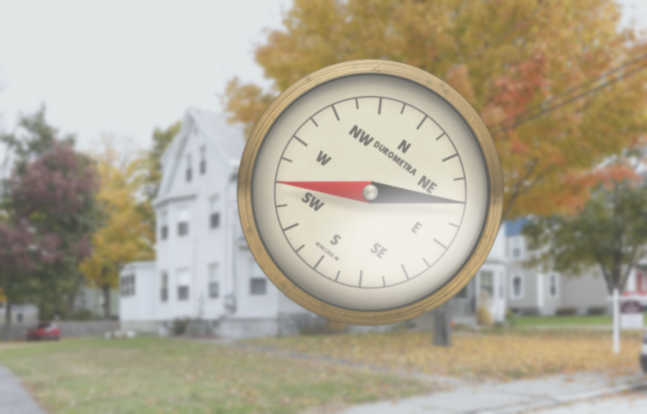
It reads 240,°
